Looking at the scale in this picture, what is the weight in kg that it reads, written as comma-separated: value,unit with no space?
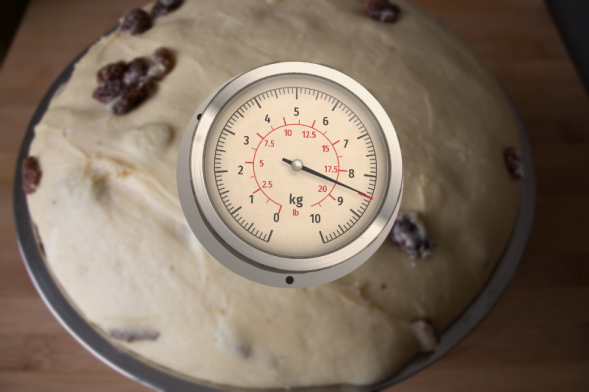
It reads 8.5,kg
